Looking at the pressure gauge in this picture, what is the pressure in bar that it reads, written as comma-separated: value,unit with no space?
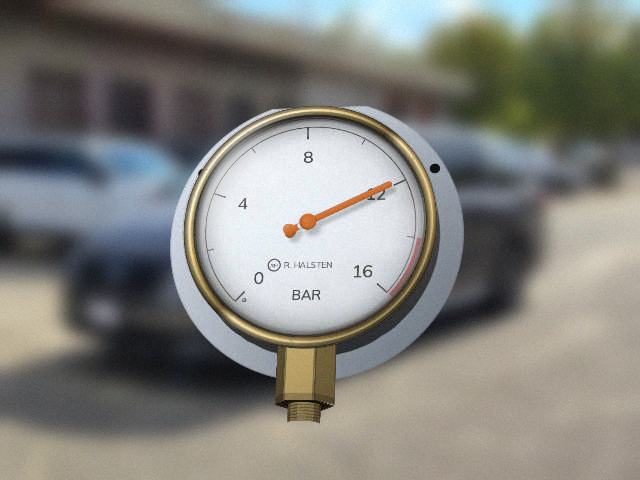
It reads 12,bar
